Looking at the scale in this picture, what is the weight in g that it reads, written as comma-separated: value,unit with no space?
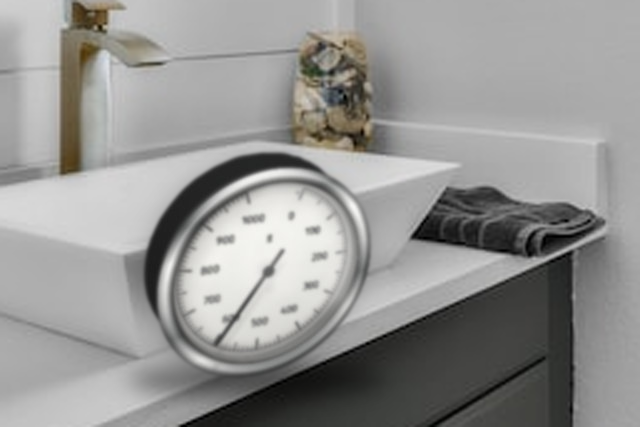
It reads 600,g
